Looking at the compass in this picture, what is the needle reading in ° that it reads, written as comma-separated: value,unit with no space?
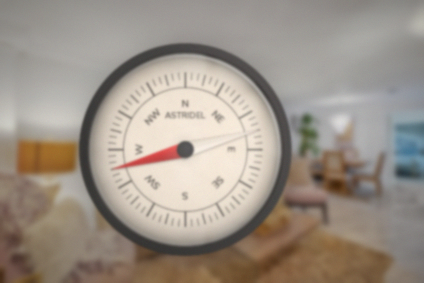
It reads 255,°
